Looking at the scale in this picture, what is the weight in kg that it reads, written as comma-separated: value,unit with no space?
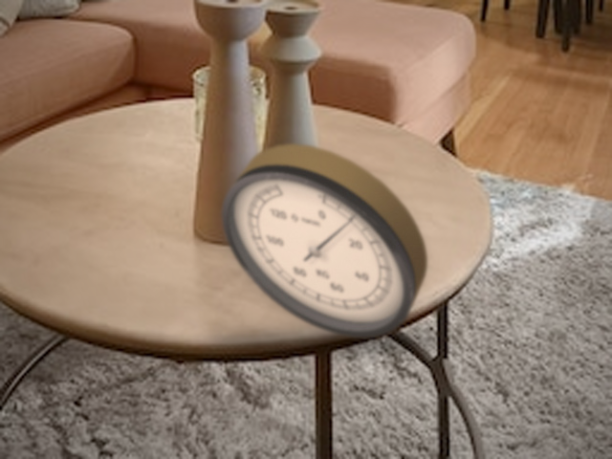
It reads 10,kg
